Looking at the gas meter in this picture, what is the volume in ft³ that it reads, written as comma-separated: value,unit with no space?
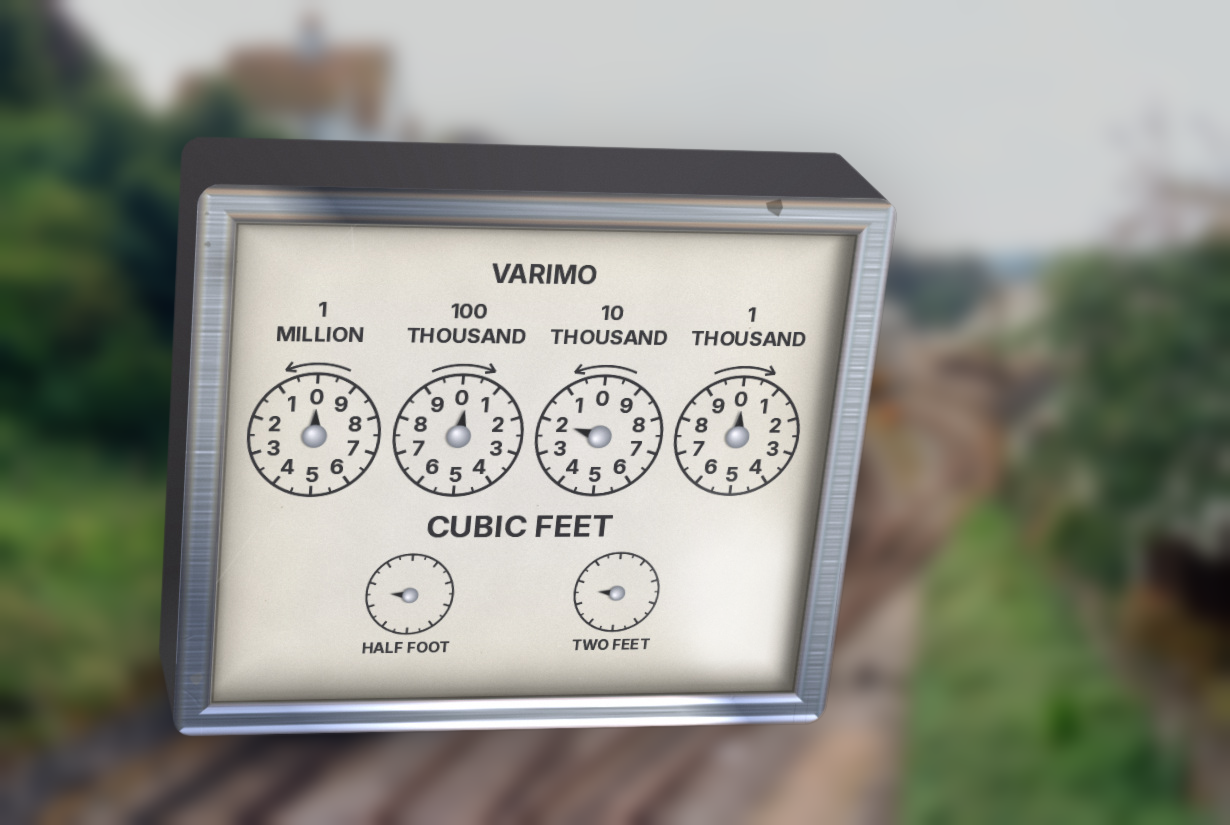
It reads 2000,ft³
